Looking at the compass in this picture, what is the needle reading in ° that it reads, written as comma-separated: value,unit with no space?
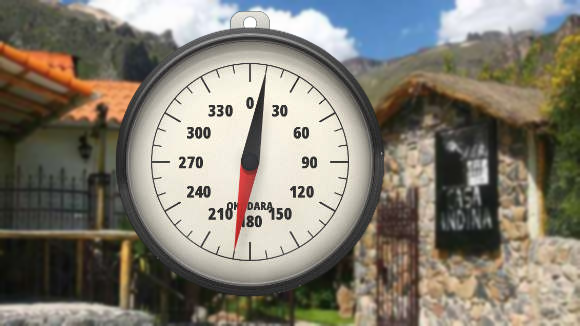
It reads 190,°
